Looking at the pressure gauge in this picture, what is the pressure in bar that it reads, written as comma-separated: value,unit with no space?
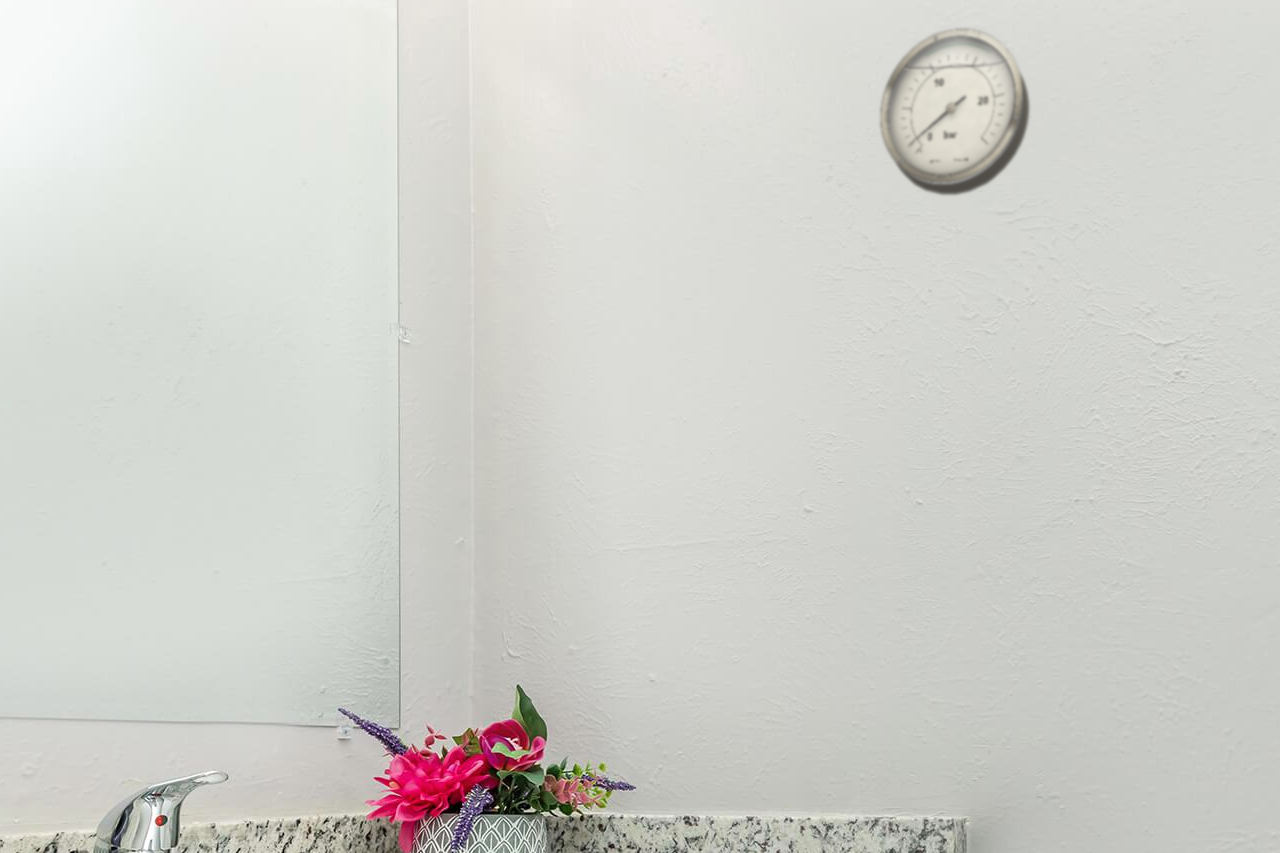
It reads 1,bar
